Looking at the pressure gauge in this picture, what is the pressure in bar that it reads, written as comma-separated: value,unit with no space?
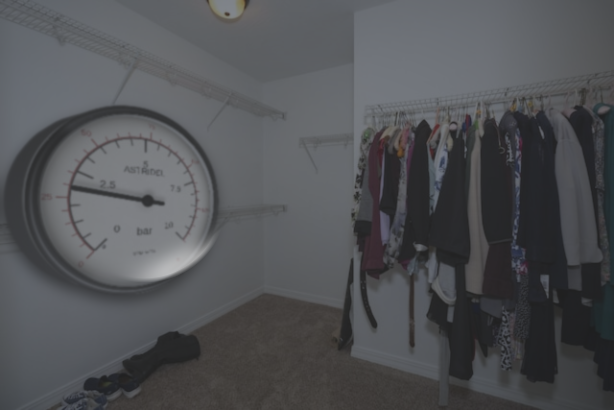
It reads 2,bar
